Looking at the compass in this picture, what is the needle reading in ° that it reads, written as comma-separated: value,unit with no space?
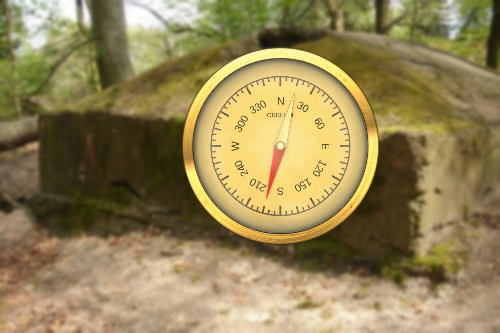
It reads 195,°
